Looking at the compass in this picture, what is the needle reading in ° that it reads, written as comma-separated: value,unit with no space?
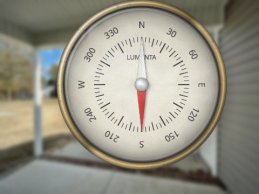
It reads 180,°
